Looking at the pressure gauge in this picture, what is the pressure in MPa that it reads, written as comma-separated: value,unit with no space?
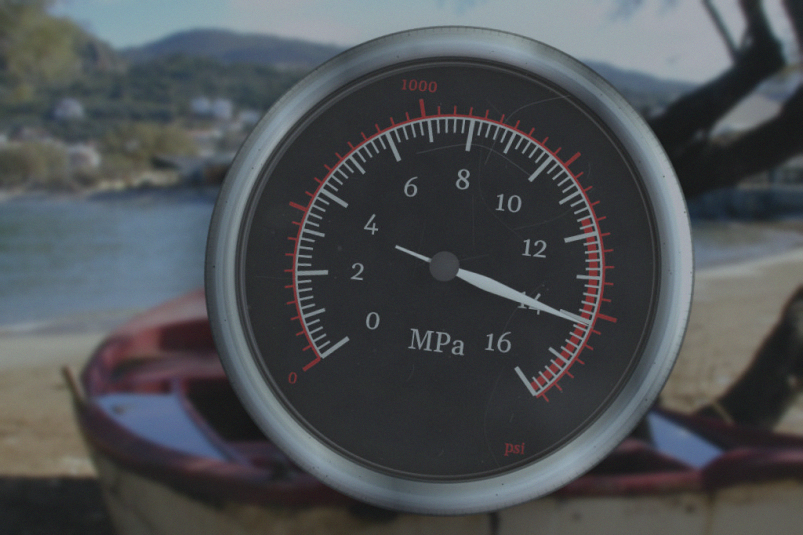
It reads 14.1,MPa
